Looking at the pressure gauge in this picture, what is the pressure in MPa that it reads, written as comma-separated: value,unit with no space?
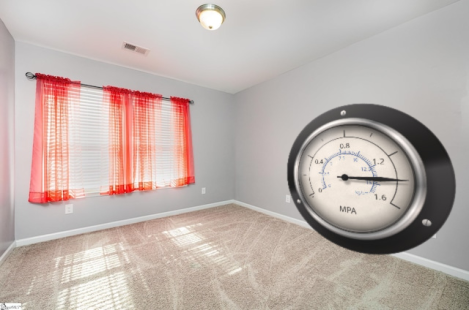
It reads 1.4,MPa
